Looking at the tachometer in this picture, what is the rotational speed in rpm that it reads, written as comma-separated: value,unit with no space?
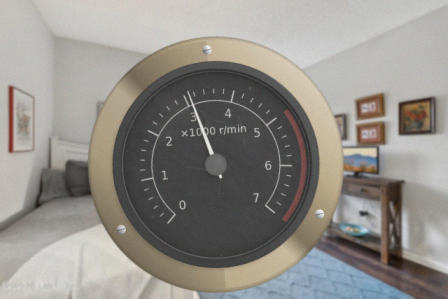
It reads 3100,rpm
